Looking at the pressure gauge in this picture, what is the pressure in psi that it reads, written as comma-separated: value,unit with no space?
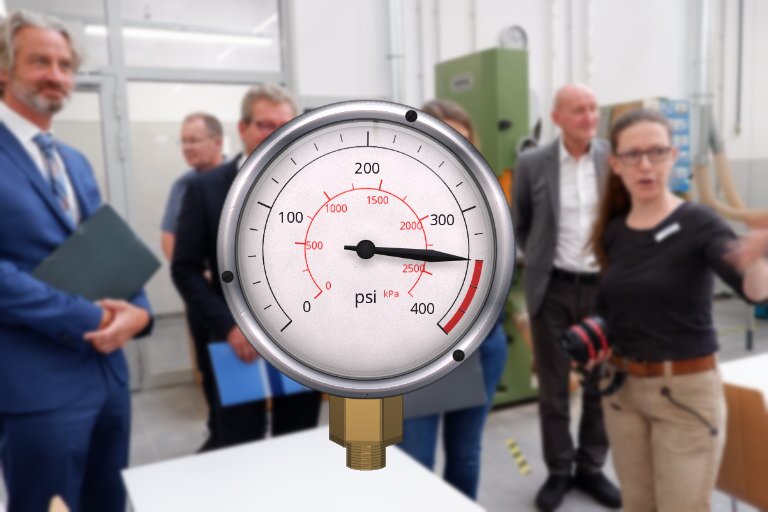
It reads 340,psi
